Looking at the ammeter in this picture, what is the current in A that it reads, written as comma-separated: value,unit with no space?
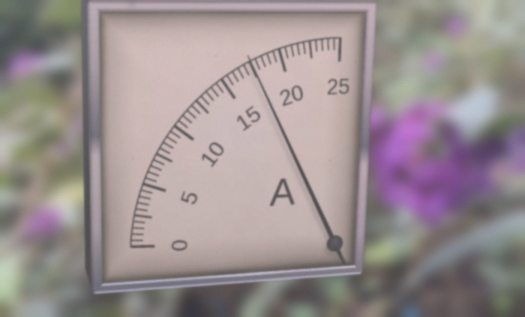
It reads 17.5,A
